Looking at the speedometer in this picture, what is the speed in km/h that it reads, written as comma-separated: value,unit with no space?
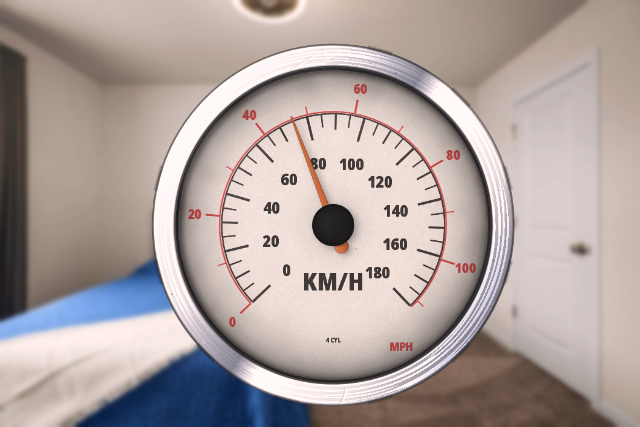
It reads 75,km/h
